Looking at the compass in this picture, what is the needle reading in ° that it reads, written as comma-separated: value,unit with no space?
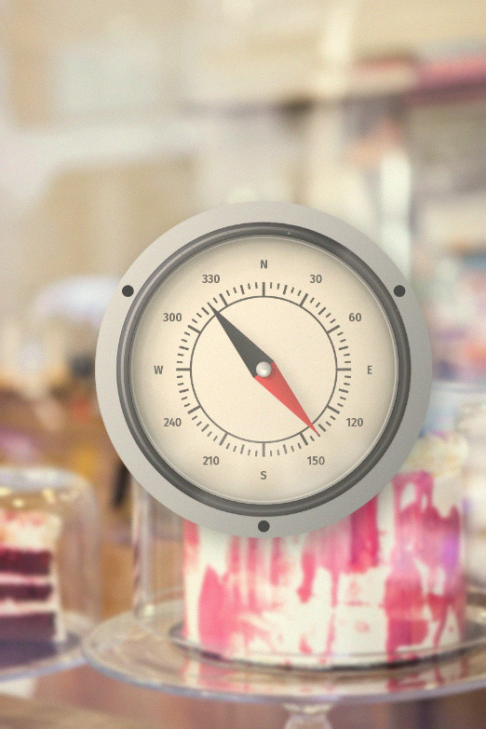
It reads 140,°
